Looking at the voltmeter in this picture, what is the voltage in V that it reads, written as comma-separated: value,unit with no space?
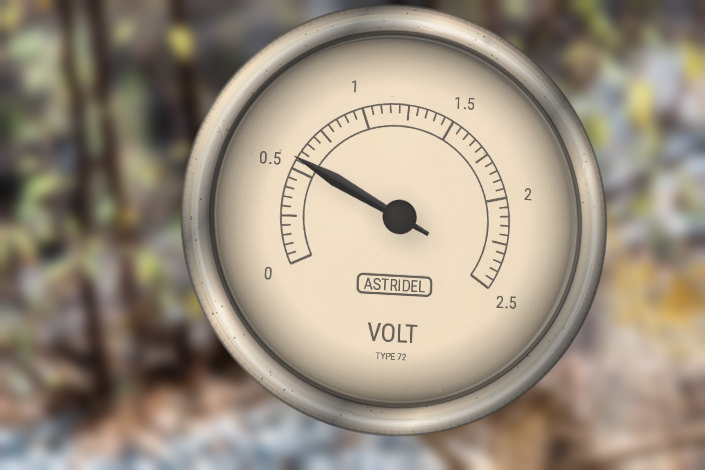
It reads 0.55,V
